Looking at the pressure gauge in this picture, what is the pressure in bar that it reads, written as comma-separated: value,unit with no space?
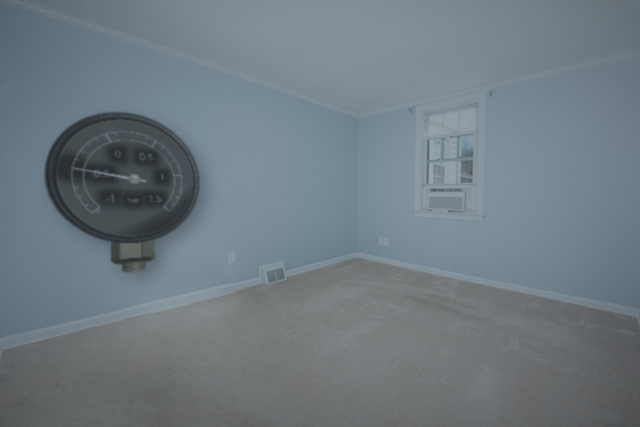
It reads -0.5,bar
